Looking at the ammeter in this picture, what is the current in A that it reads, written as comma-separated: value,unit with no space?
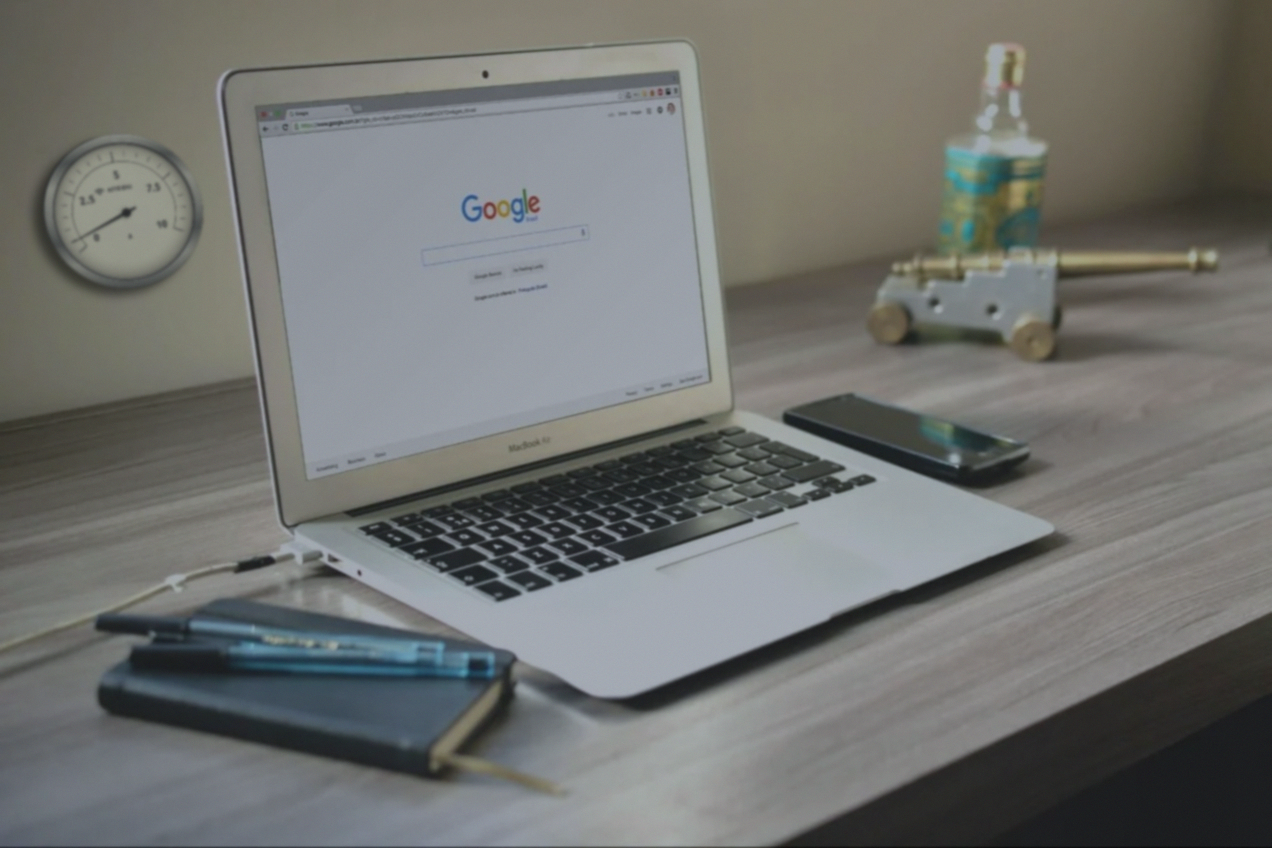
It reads 0.5,A
